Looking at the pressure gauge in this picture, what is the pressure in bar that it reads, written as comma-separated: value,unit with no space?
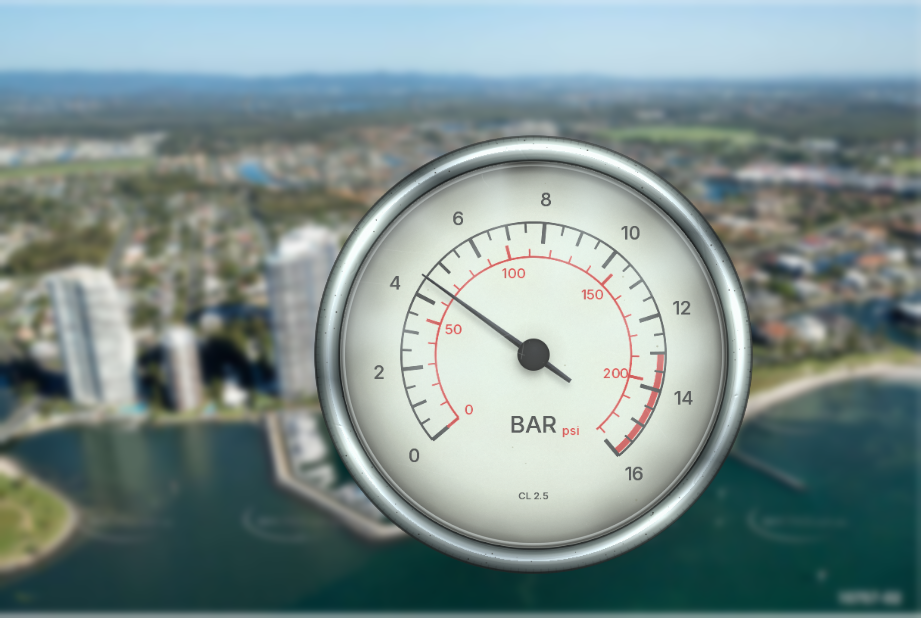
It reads 4.5,bar
